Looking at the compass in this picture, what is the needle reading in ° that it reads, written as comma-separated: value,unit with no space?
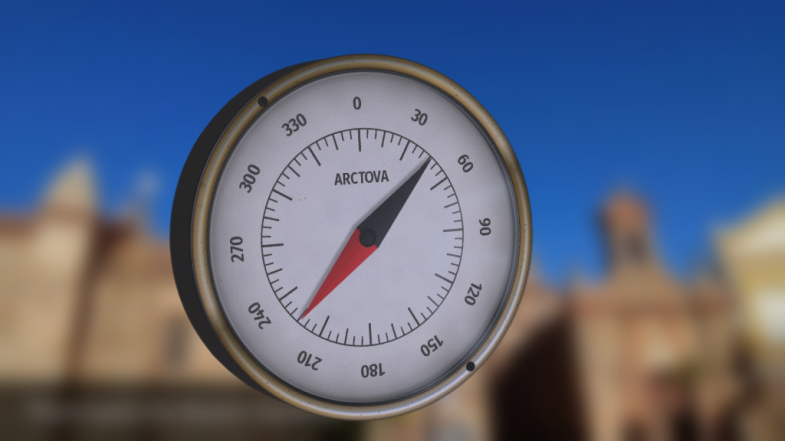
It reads 225,°
